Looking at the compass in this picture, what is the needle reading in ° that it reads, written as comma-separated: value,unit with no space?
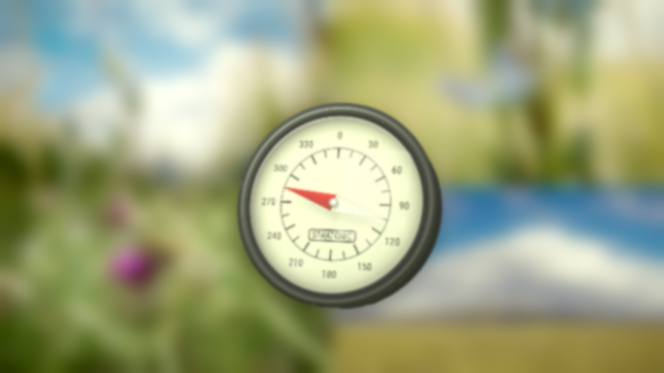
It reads 285,°
